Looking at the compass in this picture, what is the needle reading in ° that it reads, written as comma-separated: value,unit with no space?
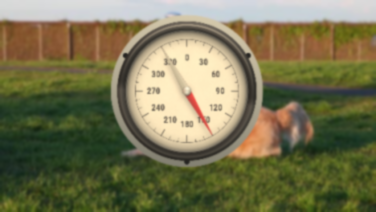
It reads 150,°
